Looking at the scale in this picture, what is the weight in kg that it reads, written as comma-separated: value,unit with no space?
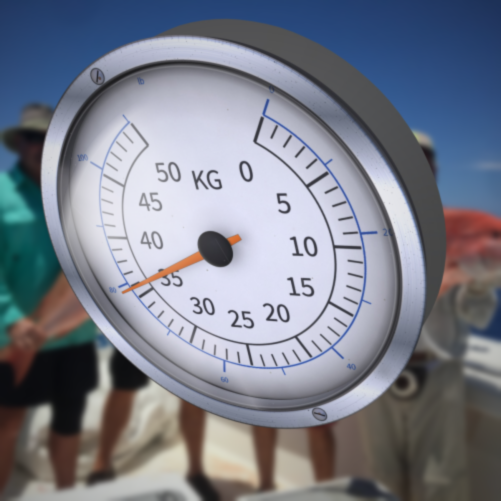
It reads 36,kg
